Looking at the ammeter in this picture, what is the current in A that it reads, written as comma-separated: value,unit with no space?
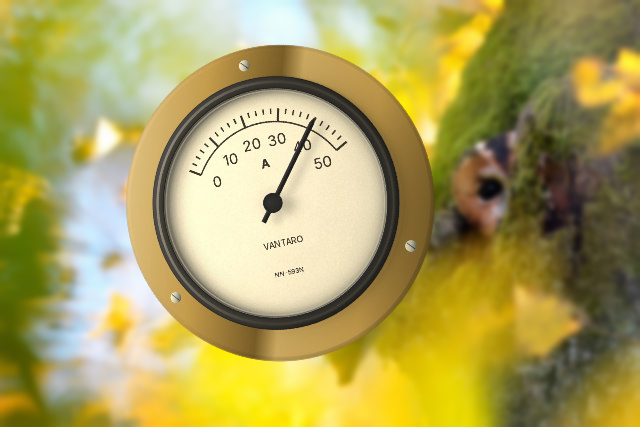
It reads 40,A
